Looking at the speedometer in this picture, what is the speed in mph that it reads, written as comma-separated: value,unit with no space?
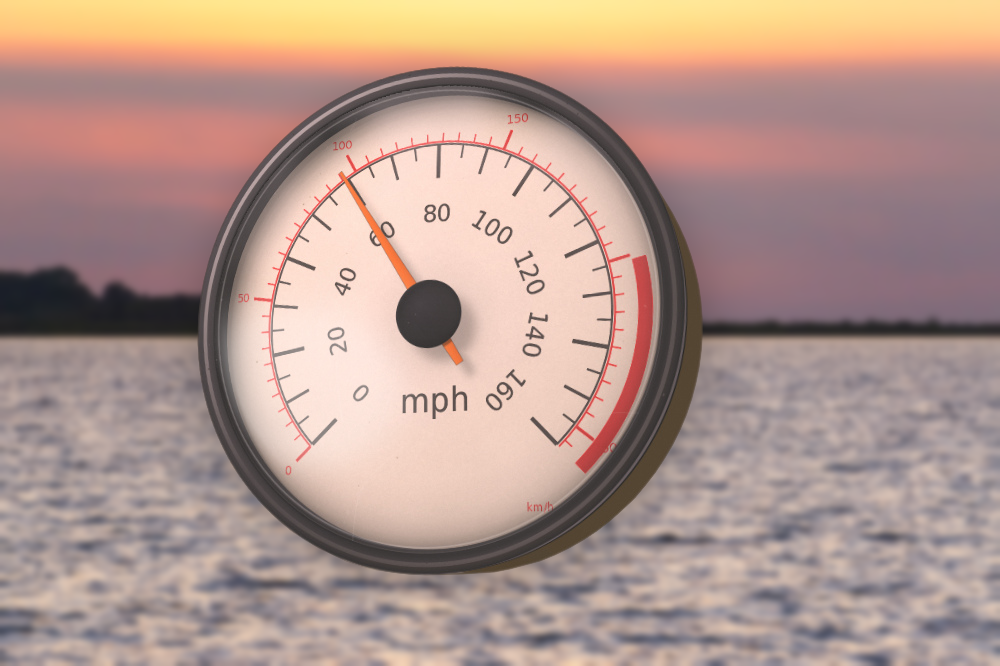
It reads 60,mph
